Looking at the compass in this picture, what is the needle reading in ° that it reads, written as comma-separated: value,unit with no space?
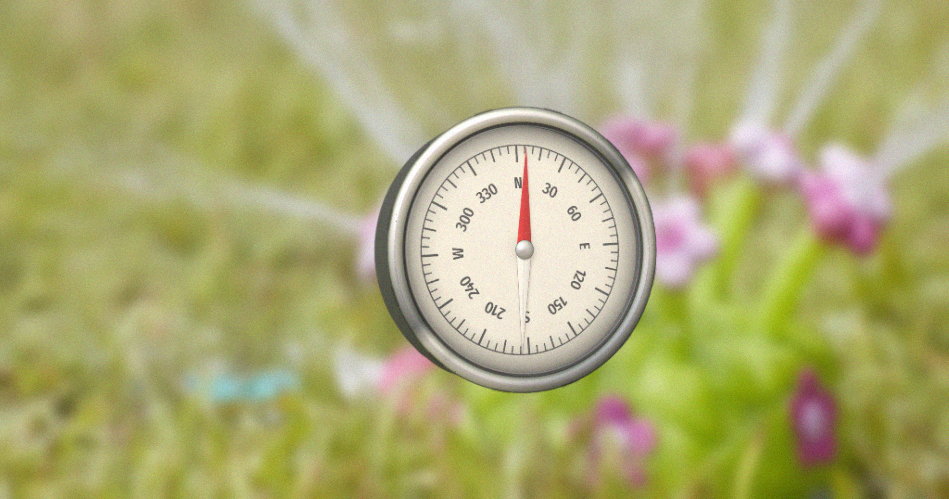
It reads 5,°
